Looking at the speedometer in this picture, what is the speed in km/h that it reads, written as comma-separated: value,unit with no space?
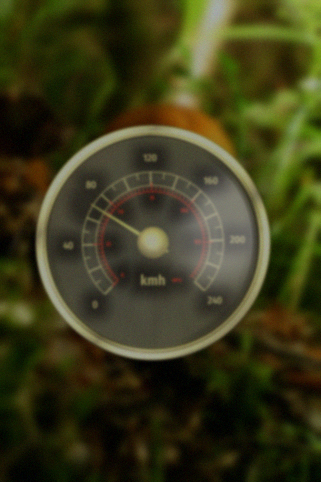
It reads 70,km/h
